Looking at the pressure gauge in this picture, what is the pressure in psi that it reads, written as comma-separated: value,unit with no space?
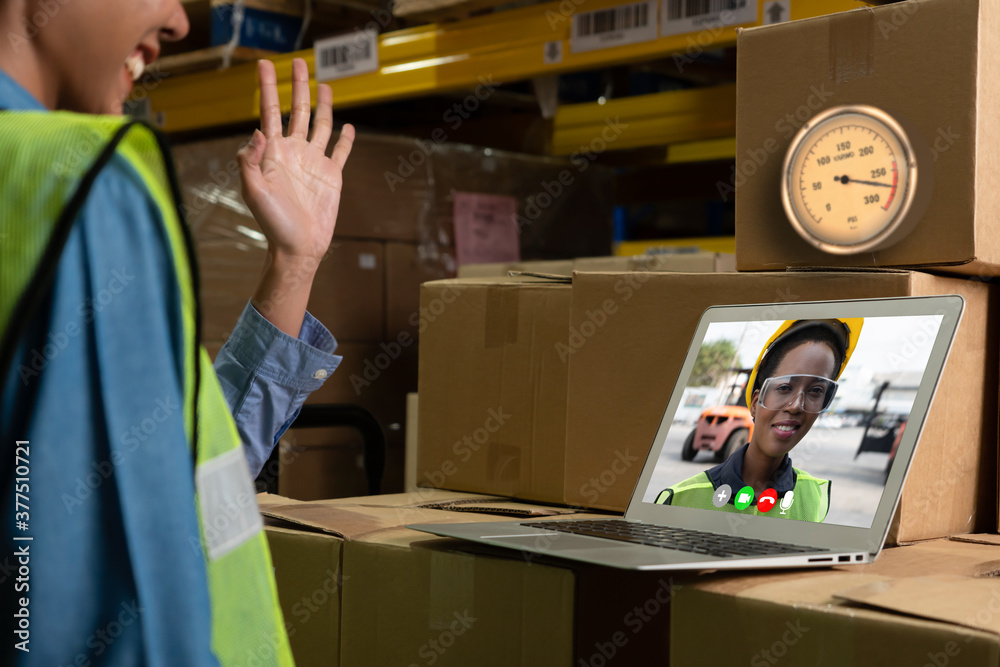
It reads 270,psi
